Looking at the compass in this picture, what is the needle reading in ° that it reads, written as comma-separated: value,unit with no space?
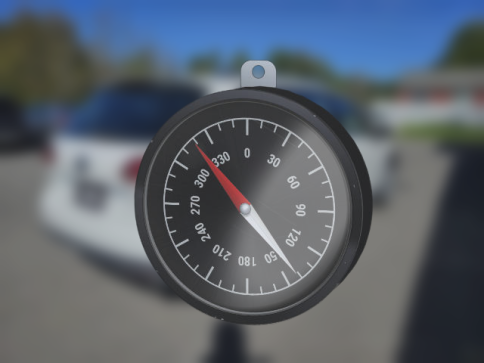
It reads 320,°
